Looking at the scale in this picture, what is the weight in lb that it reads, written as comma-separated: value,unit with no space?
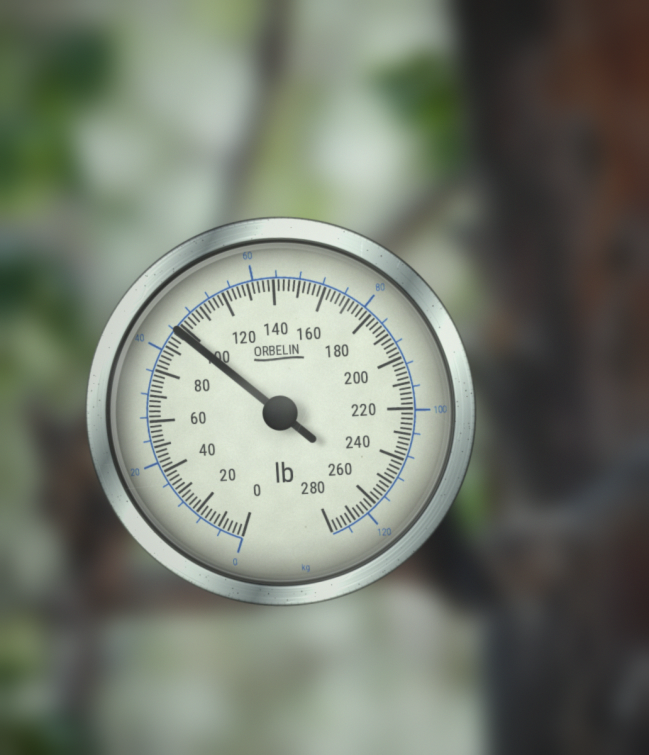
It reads 98,lb
